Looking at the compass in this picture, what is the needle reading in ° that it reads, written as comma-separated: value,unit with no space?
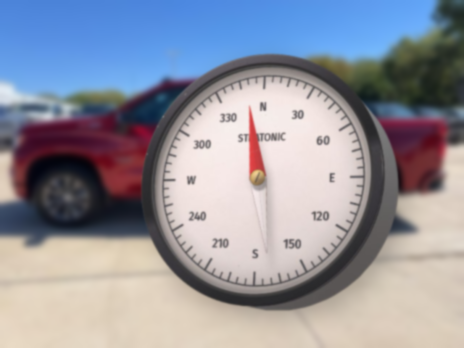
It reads 350,°
